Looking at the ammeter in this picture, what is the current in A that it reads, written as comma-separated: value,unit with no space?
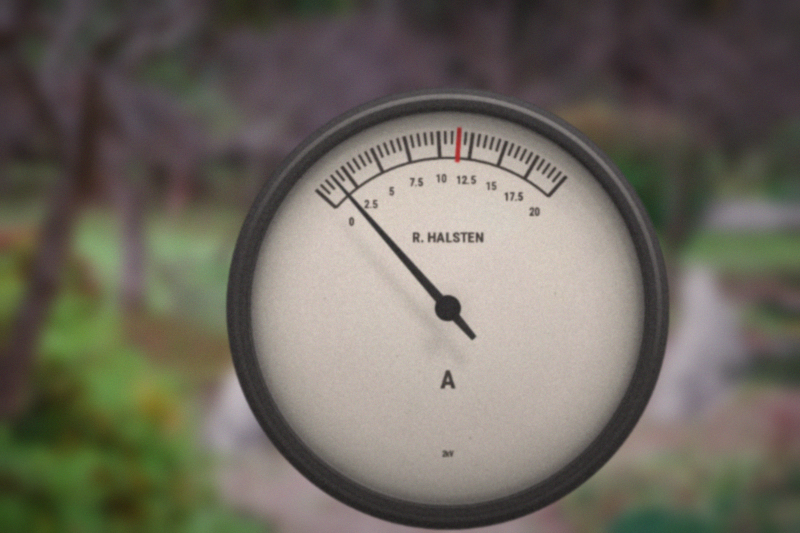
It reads 1.5,A
